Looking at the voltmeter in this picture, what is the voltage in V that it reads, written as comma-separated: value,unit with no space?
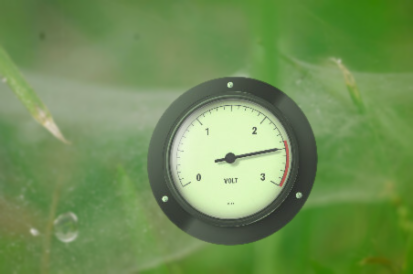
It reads 2.5,V
